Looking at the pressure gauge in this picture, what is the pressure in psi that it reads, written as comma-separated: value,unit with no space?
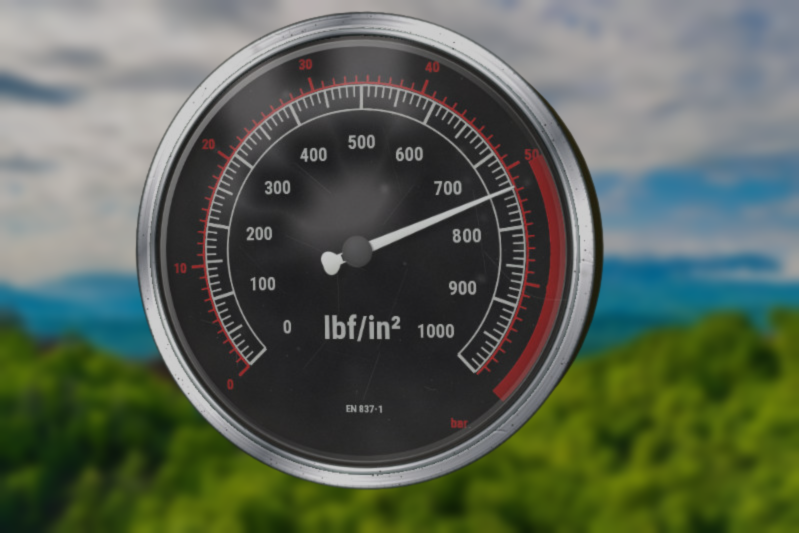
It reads 750,psi
